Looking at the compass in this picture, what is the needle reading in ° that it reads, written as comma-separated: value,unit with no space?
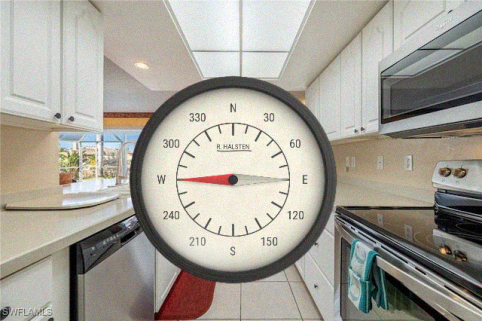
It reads 270,°
